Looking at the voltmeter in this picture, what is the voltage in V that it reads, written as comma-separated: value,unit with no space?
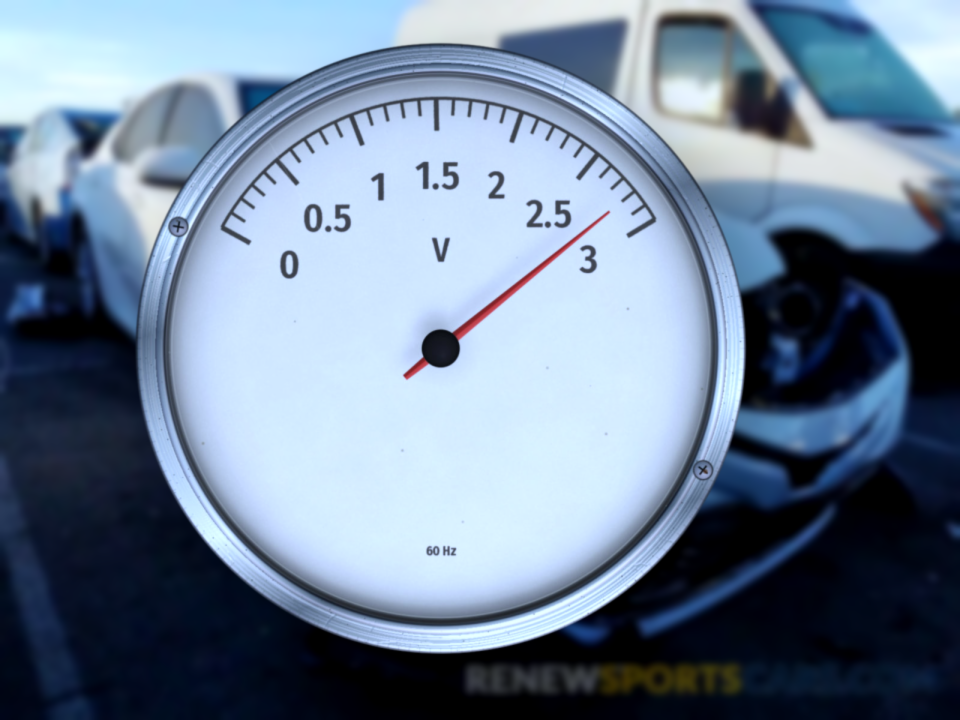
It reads 2.8,V
